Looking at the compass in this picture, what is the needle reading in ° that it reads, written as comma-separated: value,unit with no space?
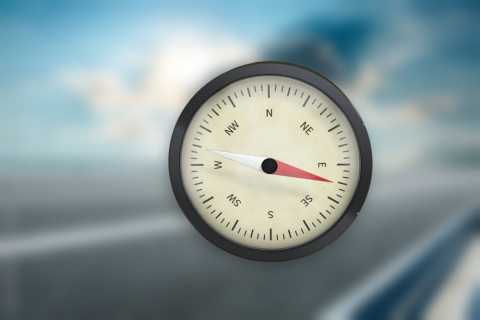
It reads 105,°
